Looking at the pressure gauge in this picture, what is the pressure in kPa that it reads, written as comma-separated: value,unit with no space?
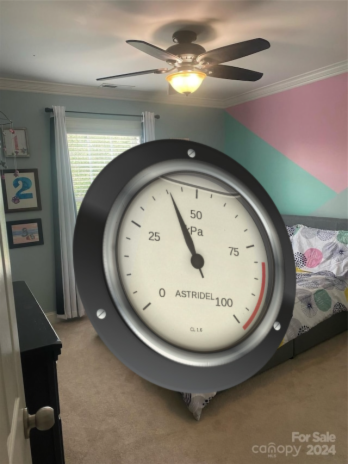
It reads 40,kPa
